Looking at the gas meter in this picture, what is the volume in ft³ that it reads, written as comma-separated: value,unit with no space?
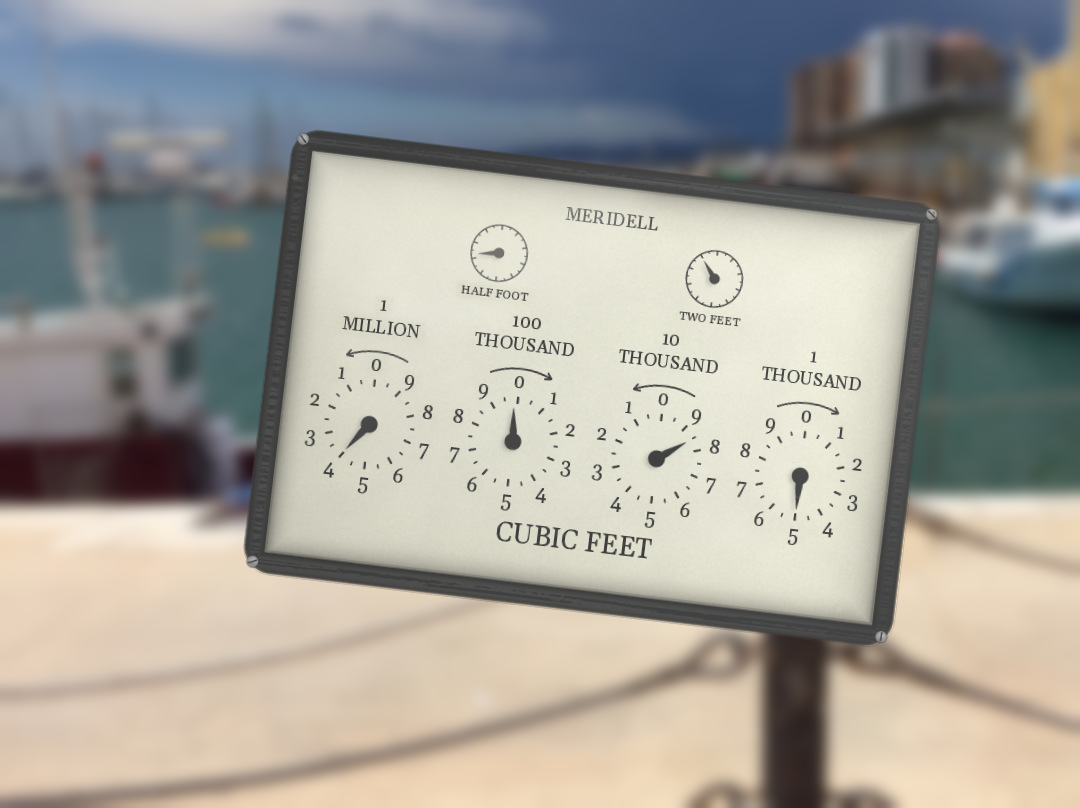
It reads 398500,ft³
